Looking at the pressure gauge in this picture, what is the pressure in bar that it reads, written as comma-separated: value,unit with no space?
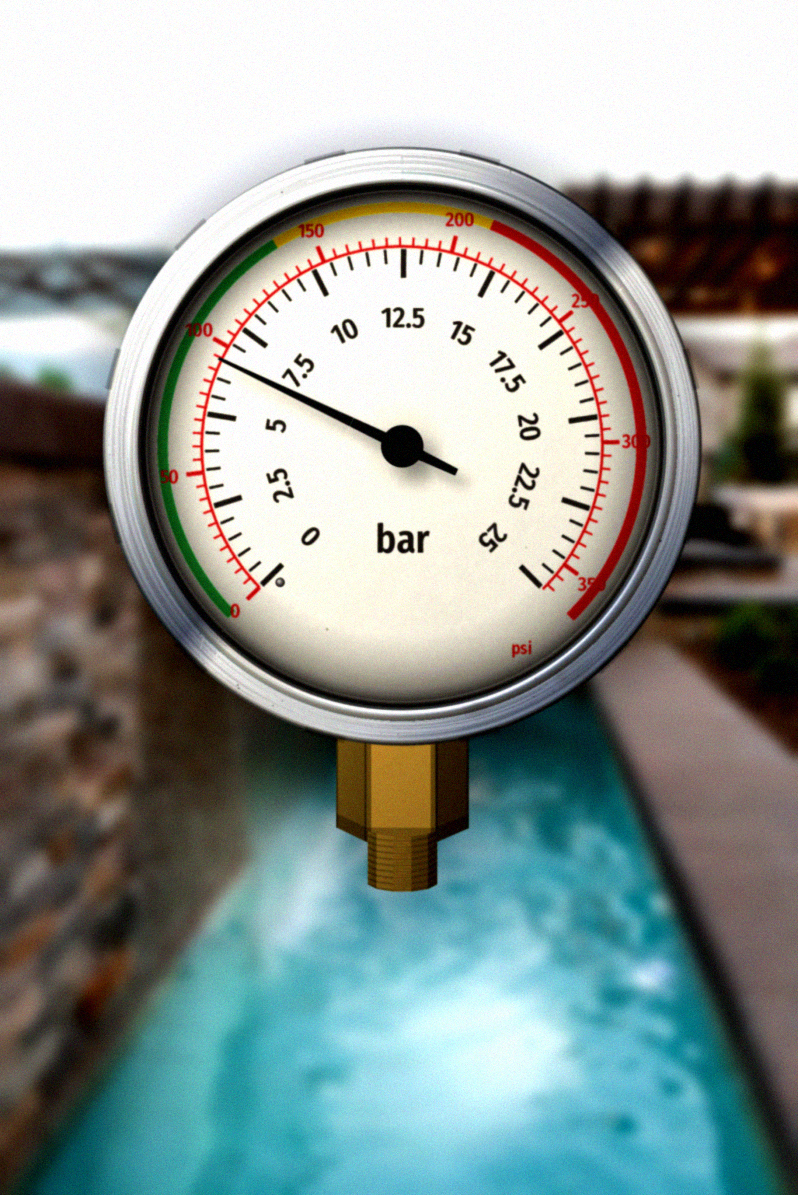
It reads 6.5,bar
